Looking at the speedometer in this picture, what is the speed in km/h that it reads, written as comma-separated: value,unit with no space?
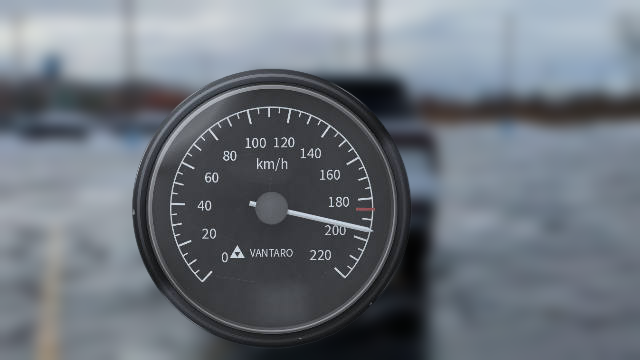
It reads 195,km/h
